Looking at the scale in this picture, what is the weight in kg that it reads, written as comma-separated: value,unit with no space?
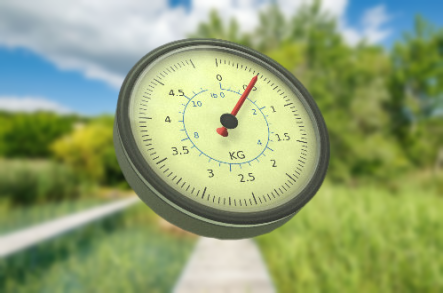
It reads 0.5,kg
